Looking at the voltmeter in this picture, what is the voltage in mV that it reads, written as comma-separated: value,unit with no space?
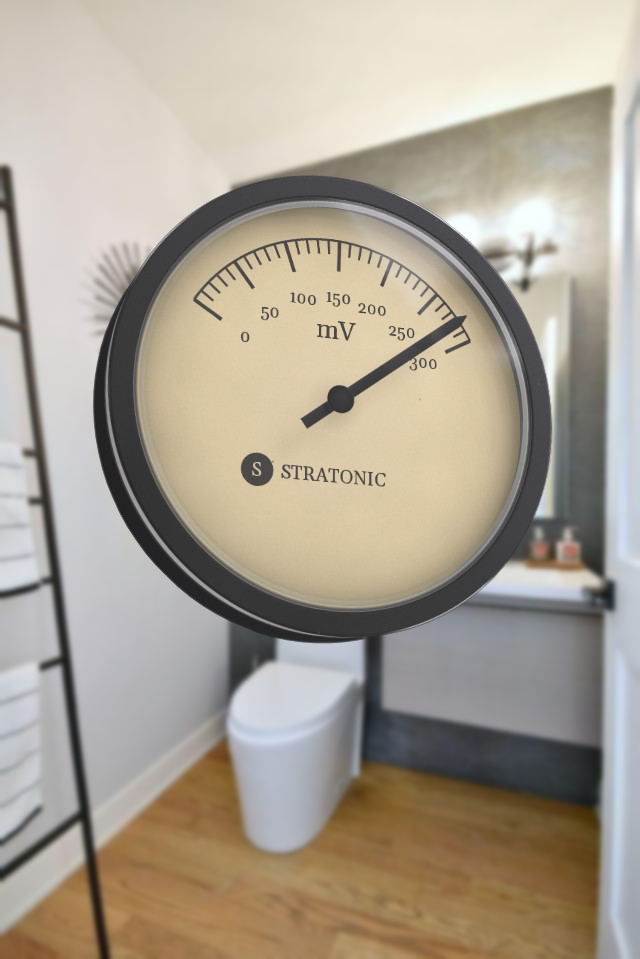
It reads 280,mV
